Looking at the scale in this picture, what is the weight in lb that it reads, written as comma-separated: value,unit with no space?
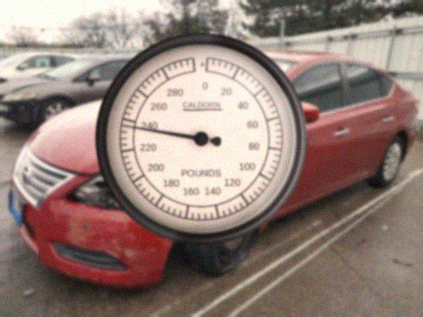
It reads 236,lb
